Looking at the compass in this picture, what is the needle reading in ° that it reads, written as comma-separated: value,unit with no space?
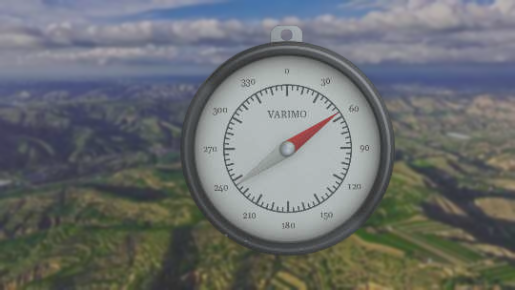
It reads 55,°
